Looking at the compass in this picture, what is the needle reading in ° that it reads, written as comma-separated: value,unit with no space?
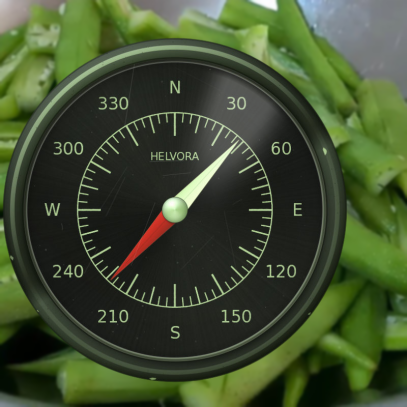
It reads 222.5,°
